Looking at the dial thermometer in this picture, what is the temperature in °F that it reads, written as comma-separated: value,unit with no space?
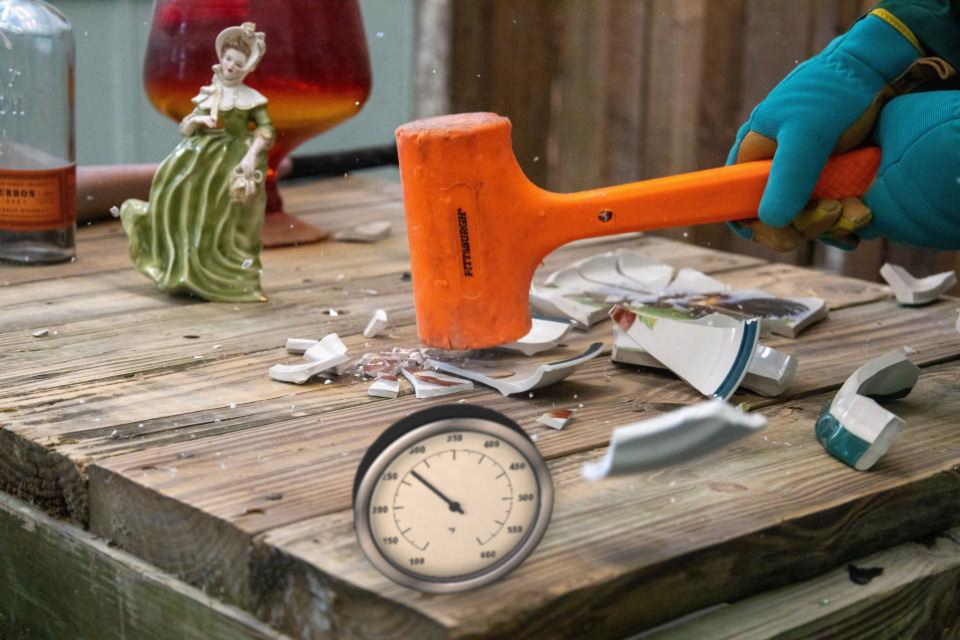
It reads 275,°F
